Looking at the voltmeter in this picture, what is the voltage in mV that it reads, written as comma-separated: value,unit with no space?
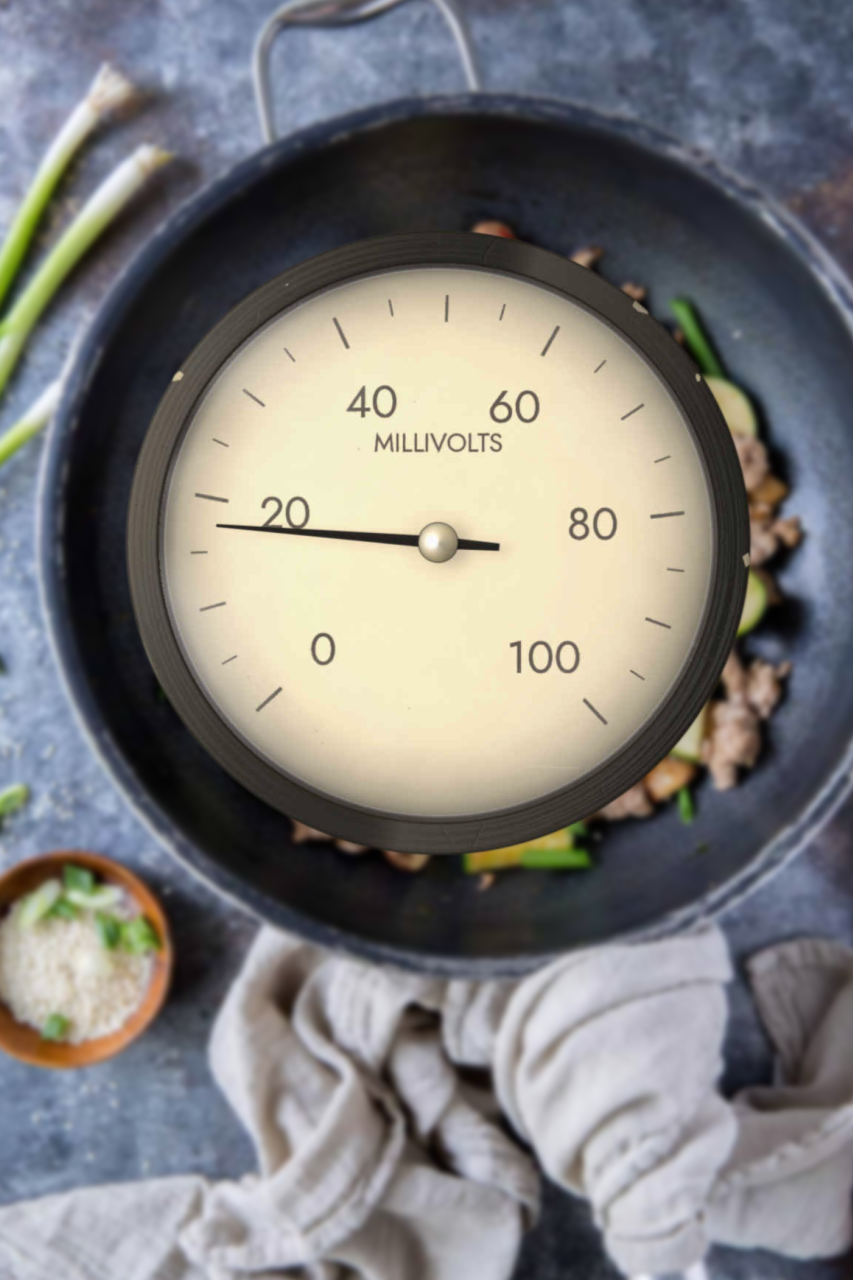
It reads 17.5,mV
